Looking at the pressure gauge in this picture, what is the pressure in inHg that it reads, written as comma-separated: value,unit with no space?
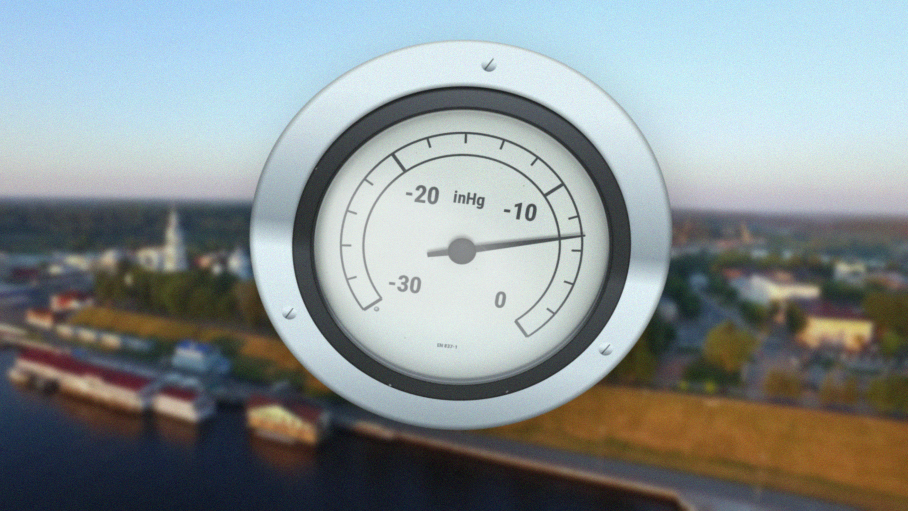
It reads -7,inHg
